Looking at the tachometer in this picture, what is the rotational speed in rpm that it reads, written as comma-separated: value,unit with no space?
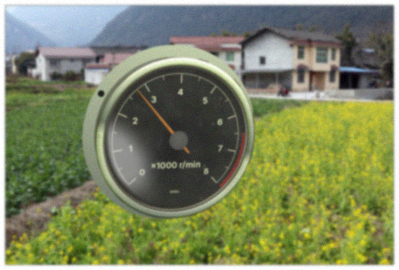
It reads 2750,rpm
